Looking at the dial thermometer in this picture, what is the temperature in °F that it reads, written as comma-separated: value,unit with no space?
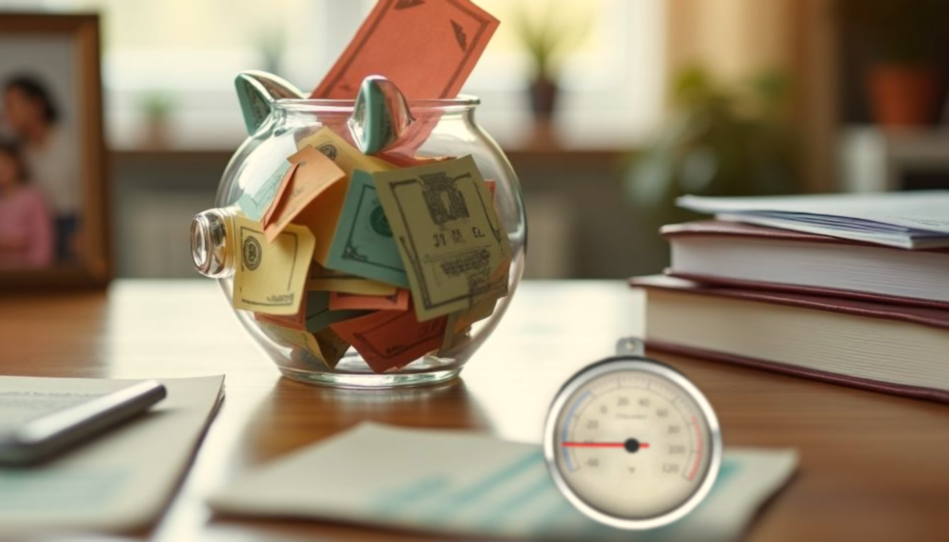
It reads -40,°F
